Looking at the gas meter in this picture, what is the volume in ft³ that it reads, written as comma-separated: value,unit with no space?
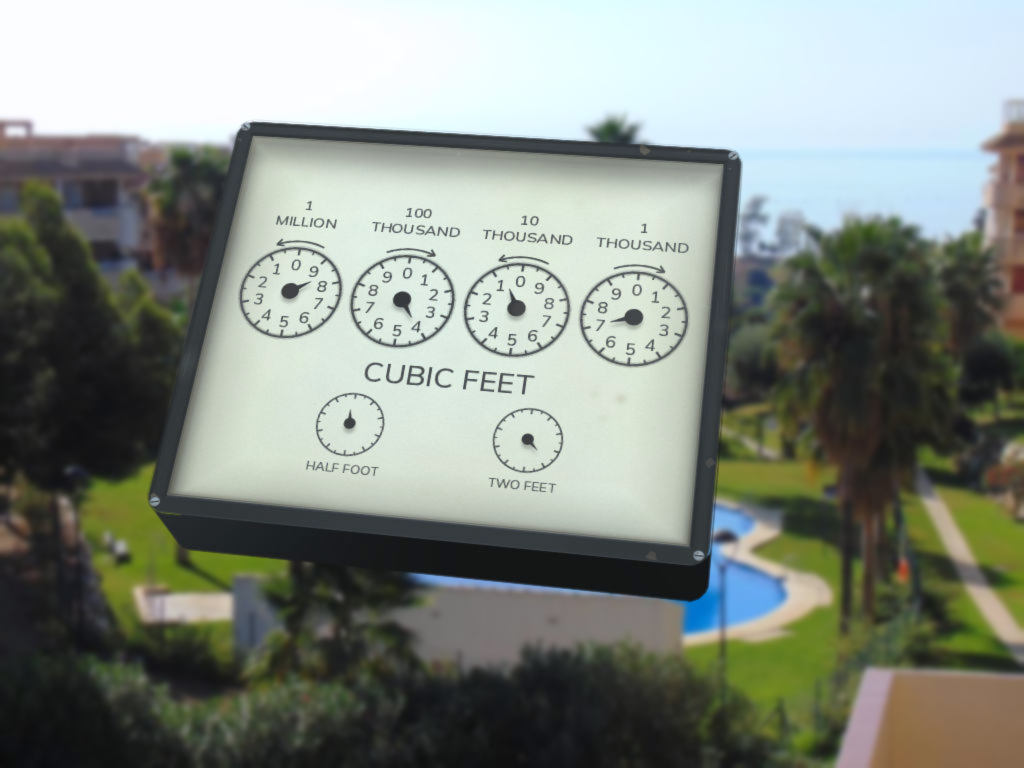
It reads 840700,ft³
